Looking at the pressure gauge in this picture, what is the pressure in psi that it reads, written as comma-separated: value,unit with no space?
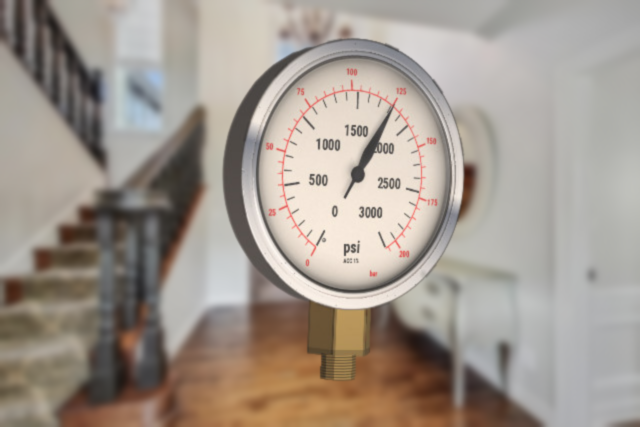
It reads 1800,psi
